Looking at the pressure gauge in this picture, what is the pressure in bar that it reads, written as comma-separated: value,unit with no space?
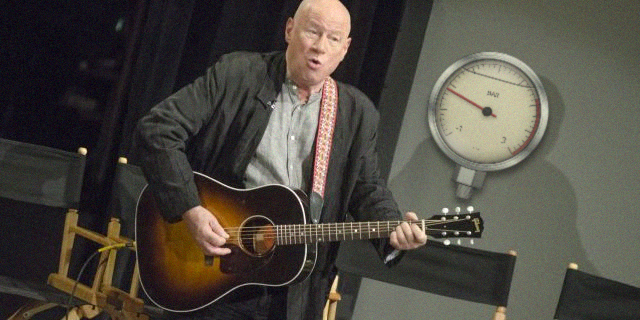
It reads -0.1,bar
